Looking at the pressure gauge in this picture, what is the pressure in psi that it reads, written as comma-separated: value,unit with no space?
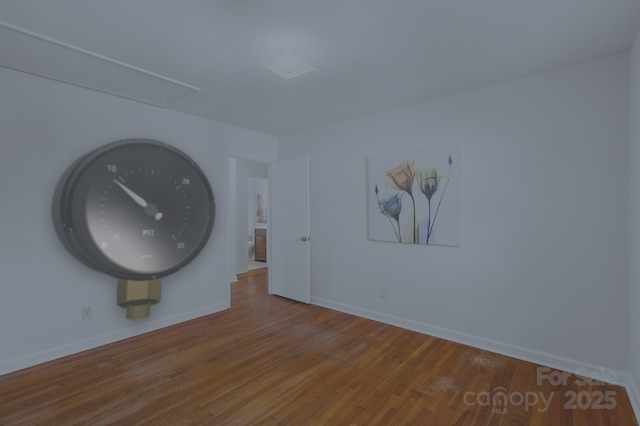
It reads 9,psi
